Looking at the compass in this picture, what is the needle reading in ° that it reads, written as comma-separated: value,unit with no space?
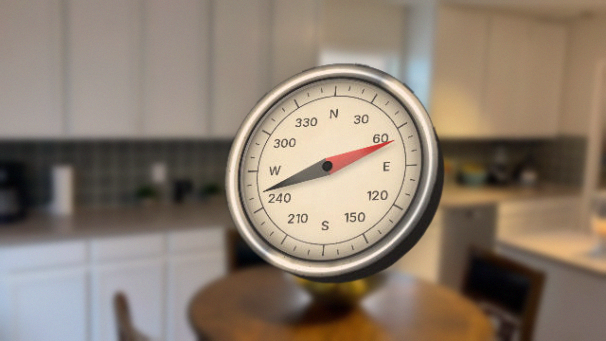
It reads 70,°
